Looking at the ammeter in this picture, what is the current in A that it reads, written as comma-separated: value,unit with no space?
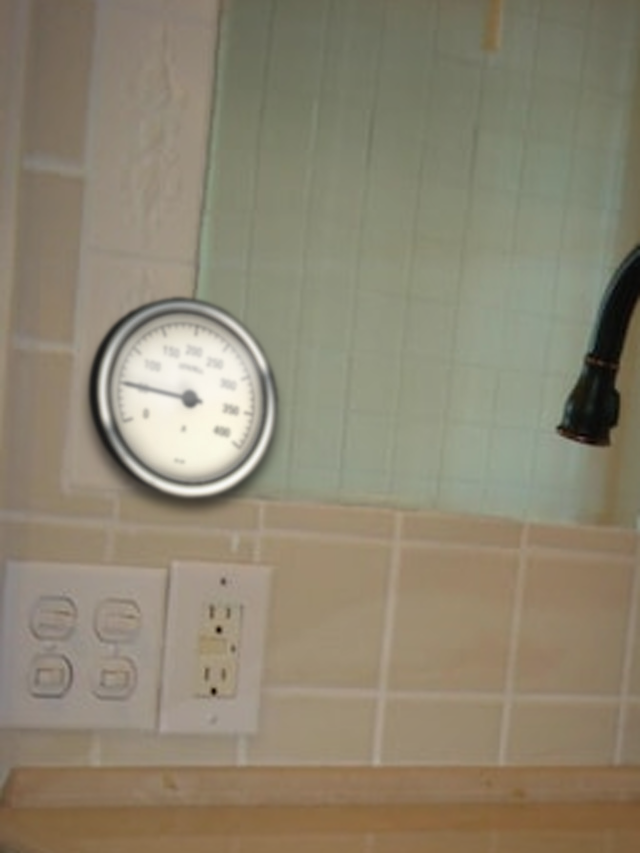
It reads 50,A
